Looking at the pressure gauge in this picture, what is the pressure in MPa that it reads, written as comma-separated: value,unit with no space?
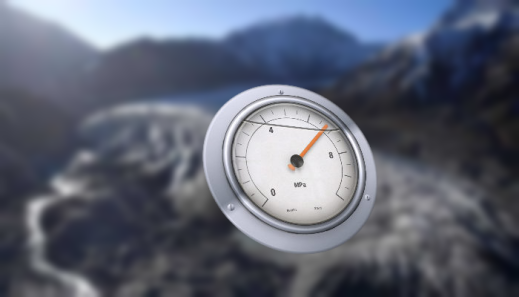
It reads 6.75,MPa
